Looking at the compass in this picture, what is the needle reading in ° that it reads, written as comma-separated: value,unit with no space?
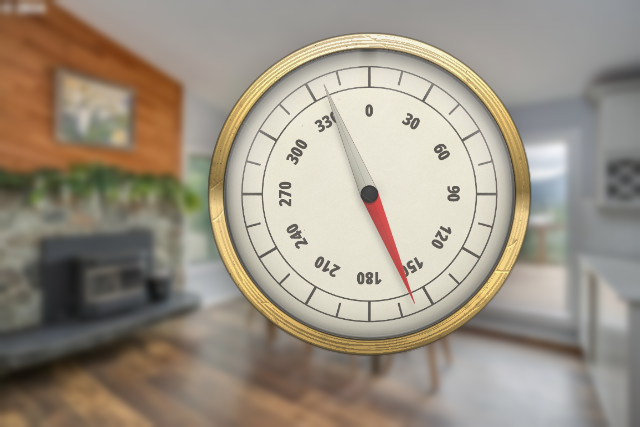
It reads 157.5,°
